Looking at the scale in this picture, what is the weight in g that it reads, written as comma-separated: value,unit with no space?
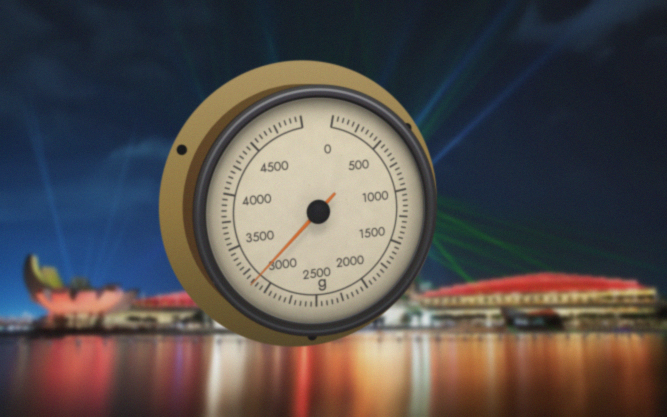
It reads 3150,g
